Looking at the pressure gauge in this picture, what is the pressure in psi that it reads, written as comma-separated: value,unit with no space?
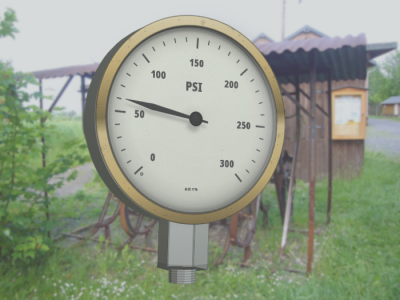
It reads 60,psi
